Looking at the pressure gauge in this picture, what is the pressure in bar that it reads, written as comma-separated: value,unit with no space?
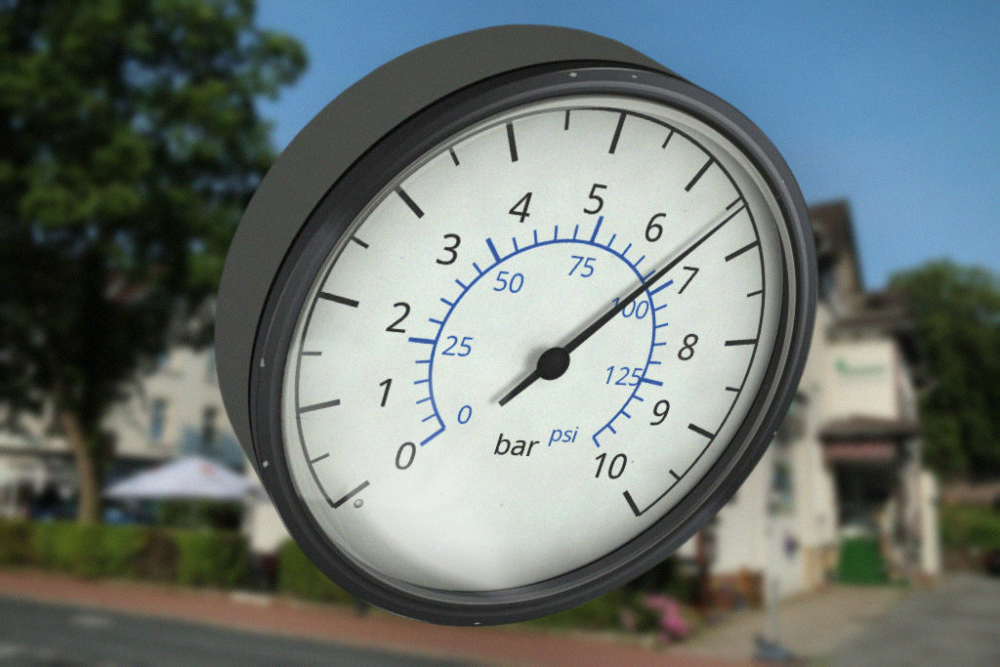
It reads 6.5,bar
